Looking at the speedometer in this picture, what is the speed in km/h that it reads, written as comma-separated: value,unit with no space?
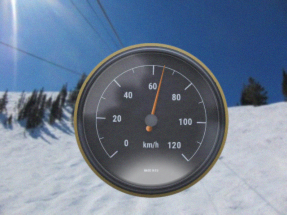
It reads 65,km/h
